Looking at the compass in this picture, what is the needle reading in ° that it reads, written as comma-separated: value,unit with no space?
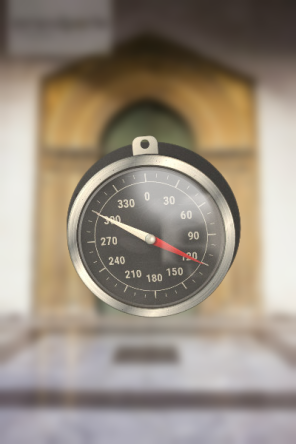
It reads 120,°
